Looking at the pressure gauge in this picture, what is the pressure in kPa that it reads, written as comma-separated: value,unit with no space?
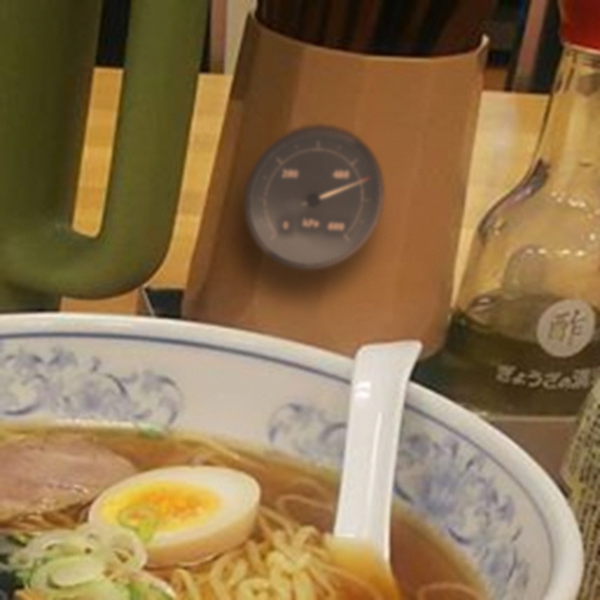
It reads 450,kPa
